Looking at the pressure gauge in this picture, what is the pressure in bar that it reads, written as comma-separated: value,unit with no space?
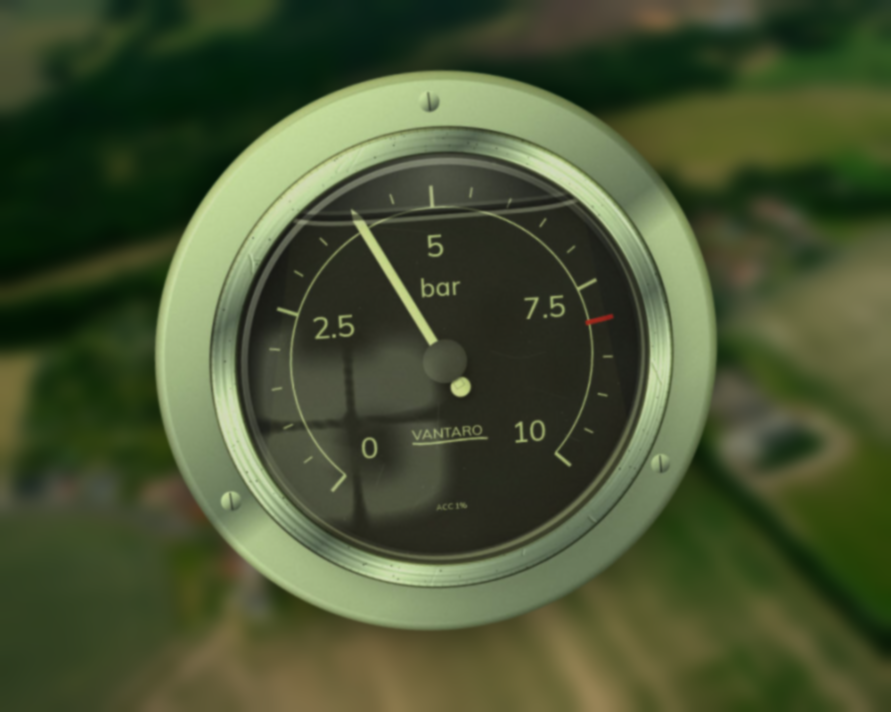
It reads 4,bar
